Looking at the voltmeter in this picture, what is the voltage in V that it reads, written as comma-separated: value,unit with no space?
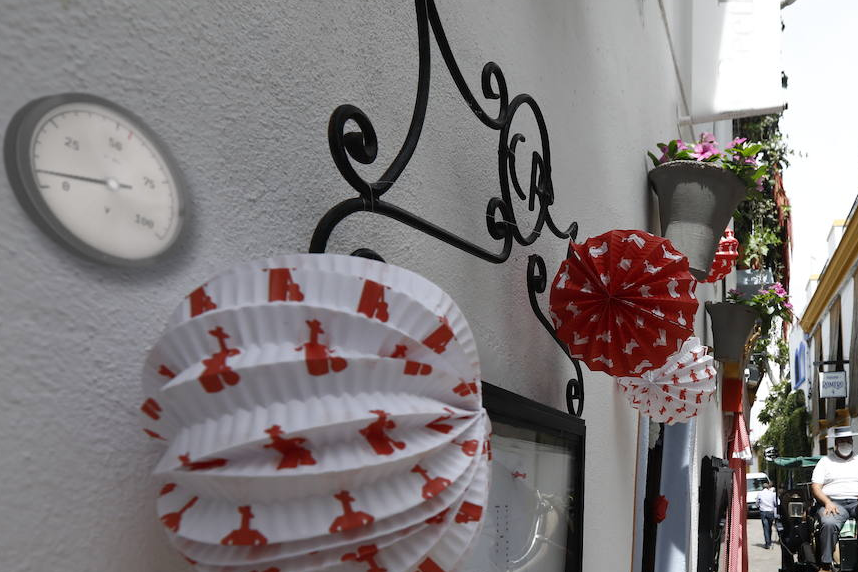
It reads 5,V
